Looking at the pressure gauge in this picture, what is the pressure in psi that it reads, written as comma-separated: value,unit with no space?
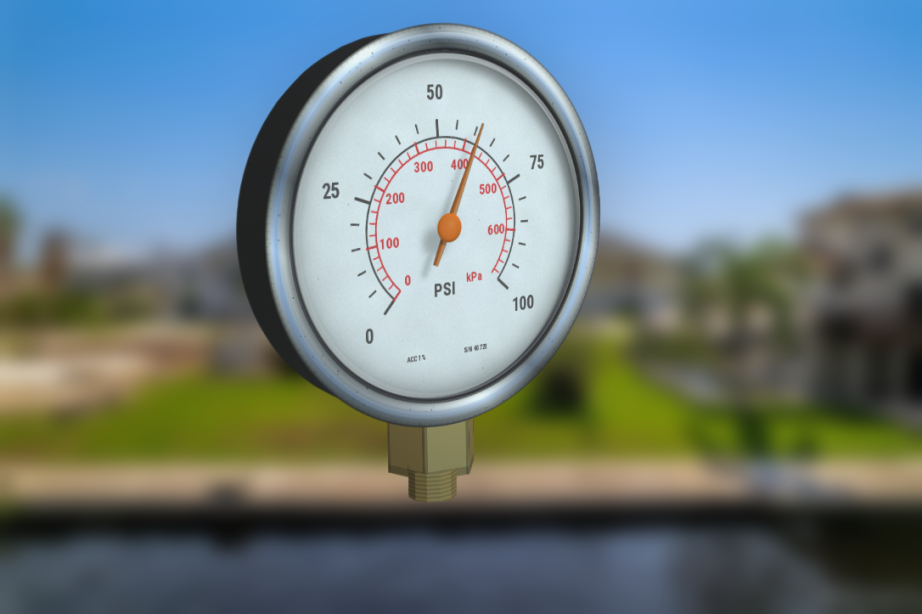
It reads 60,psi
